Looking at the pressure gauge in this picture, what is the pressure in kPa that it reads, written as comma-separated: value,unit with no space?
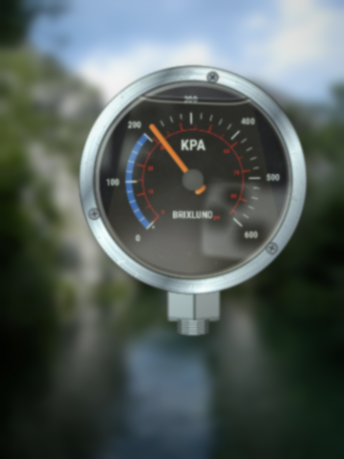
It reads 220,kPa
